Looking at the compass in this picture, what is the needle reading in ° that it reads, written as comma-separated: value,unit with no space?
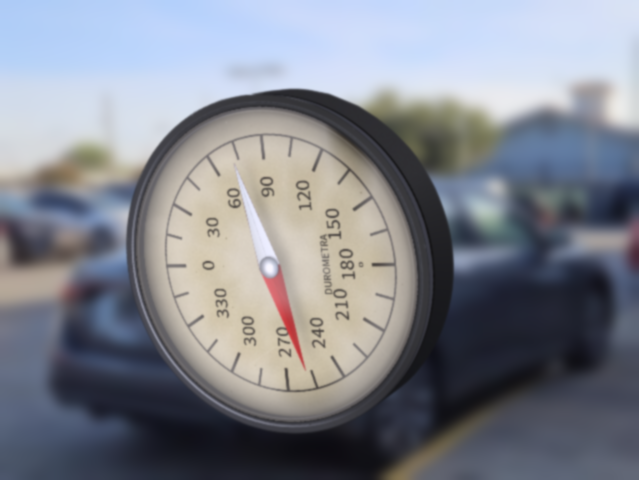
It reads 255,°
